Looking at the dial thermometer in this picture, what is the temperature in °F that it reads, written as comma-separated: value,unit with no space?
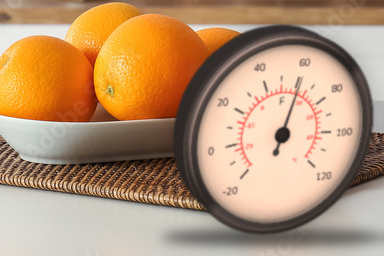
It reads 60,°F
